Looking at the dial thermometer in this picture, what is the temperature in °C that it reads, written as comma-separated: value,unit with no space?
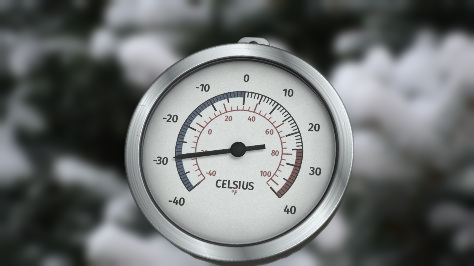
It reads -30,°C
